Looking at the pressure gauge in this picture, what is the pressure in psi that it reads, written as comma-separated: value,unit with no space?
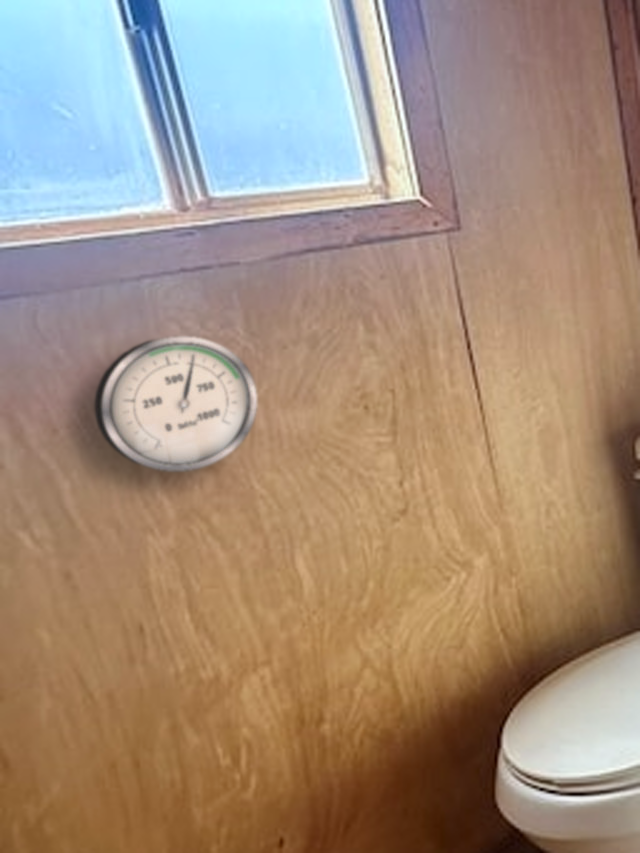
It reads 600,psi
